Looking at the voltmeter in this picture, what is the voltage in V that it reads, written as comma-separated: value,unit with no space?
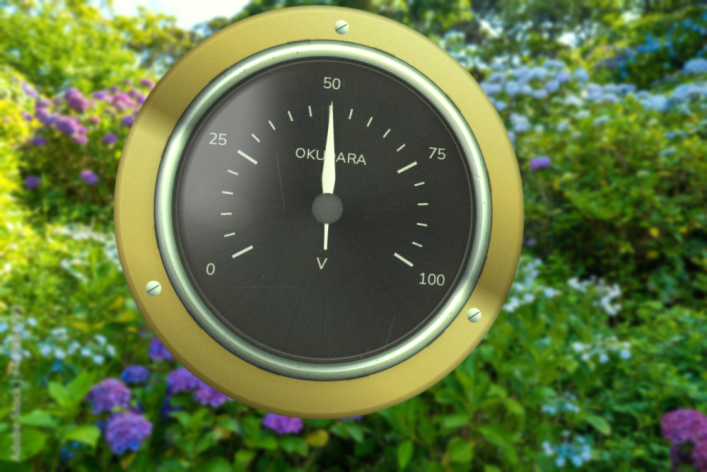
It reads 50,V
